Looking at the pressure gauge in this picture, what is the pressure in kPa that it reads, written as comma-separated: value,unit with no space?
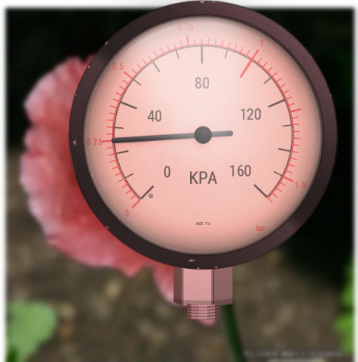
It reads 25,kPa
